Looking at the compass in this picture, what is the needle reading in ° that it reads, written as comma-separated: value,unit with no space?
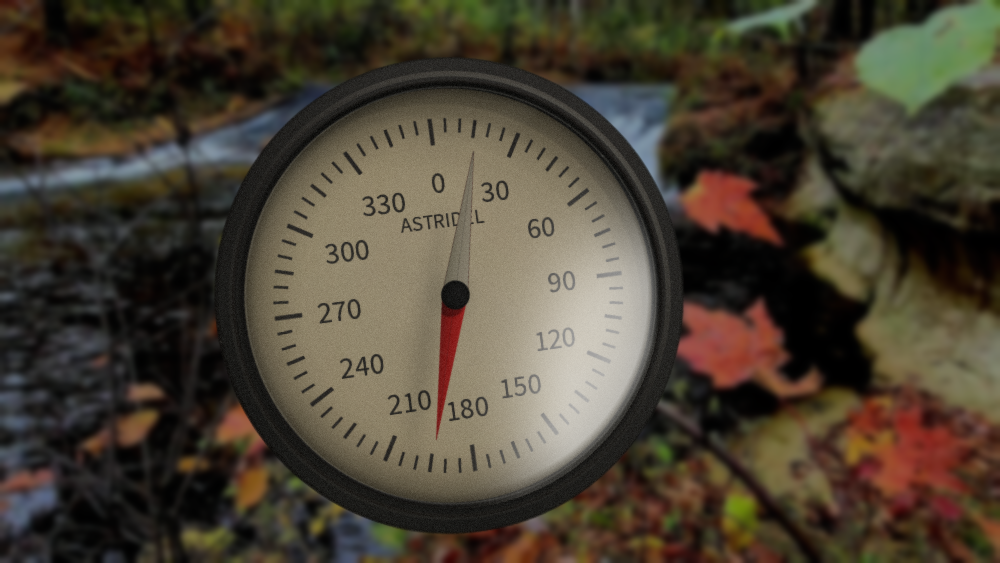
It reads 195,°
